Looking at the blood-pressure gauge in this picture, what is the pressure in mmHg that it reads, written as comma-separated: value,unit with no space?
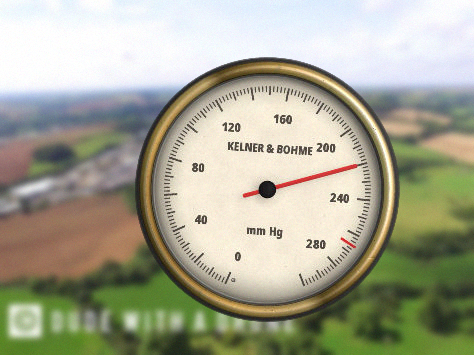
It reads 220,mmHg
